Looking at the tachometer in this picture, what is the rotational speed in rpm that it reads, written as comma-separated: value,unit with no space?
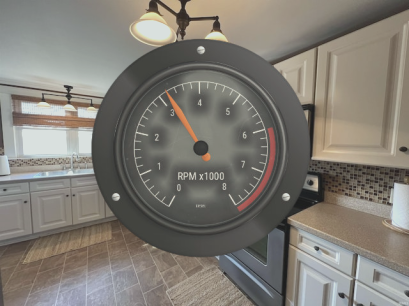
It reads 3200,rpm
